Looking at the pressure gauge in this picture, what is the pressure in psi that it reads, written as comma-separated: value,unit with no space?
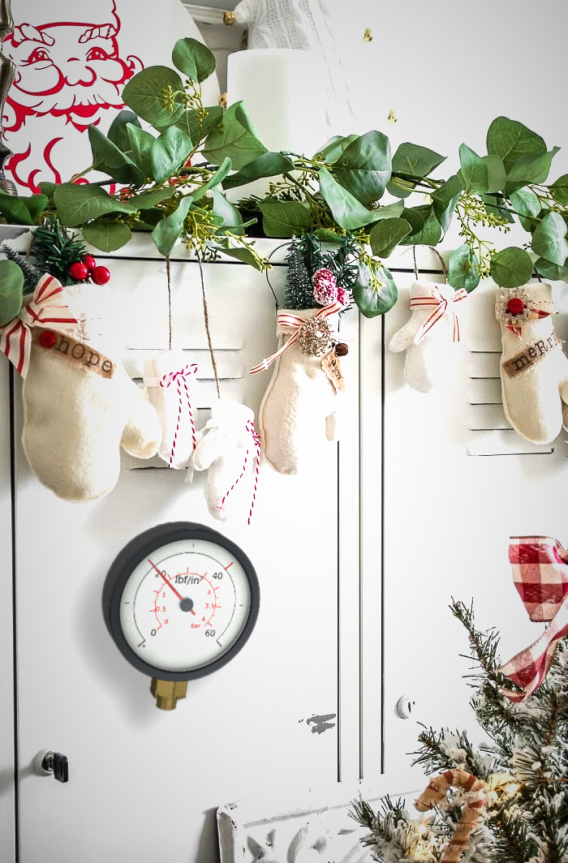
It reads 20,psi
